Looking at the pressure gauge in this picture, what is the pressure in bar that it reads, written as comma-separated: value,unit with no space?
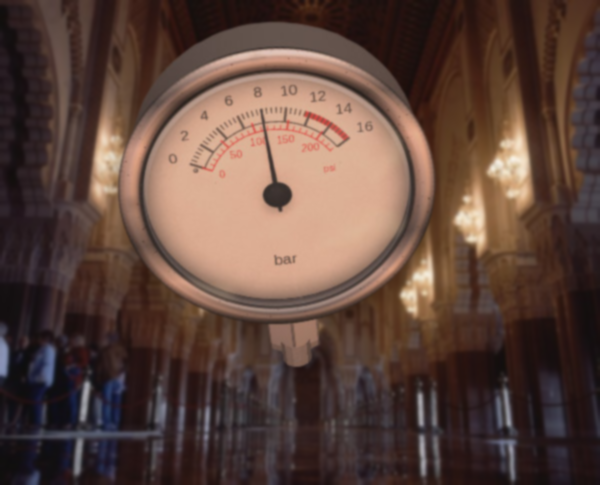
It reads 8,bar
